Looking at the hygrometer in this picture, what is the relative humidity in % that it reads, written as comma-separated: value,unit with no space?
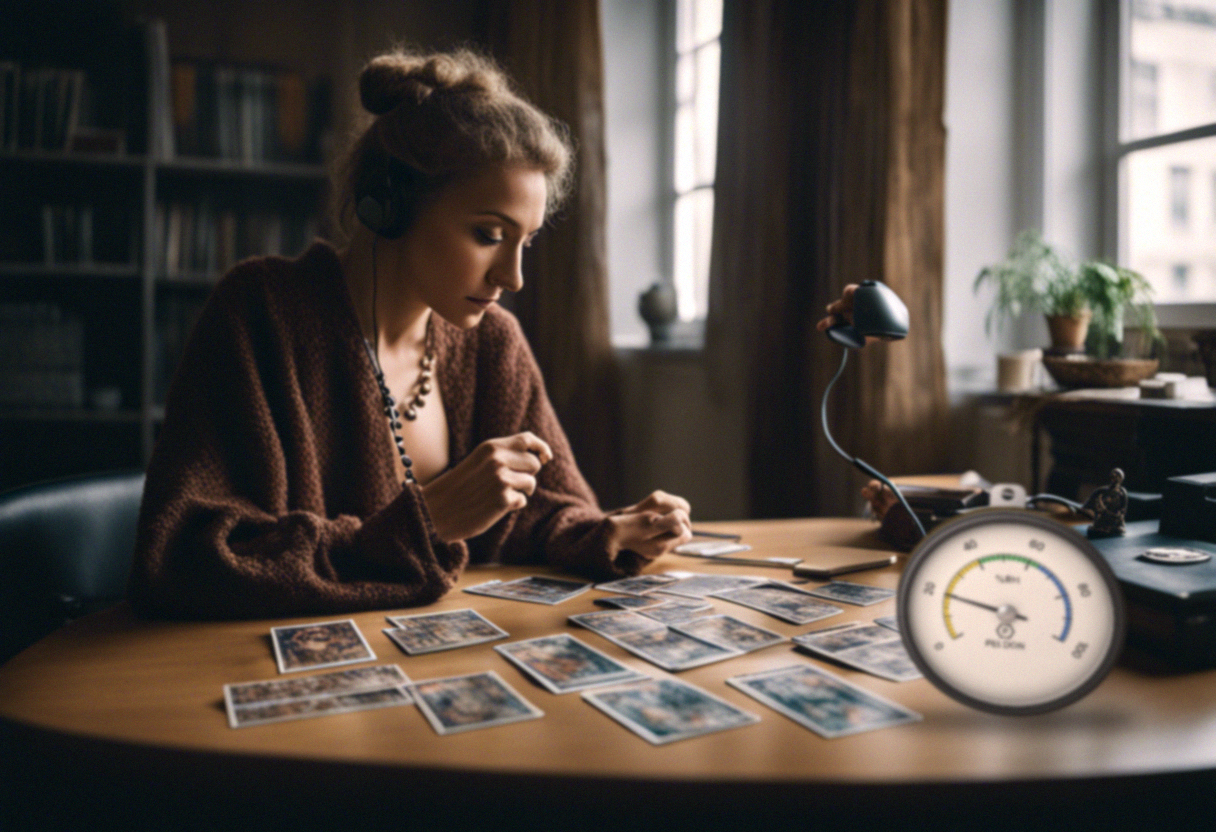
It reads 20,%
